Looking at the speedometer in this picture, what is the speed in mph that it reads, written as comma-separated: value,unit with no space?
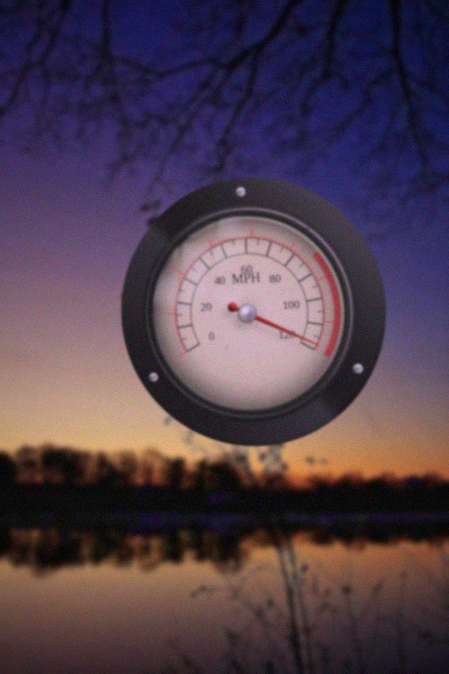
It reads 117.5,mph
